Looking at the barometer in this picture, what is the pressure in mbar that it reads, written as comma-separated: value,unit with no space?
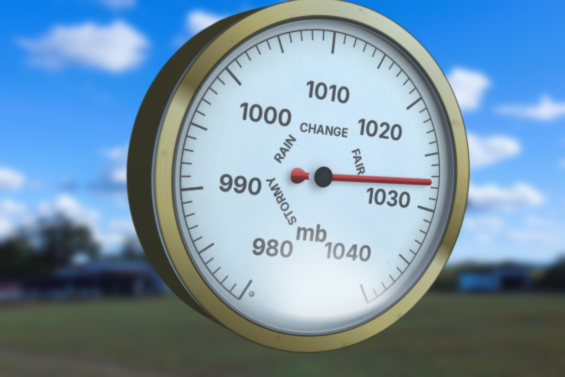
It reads 1027.5,mbar
